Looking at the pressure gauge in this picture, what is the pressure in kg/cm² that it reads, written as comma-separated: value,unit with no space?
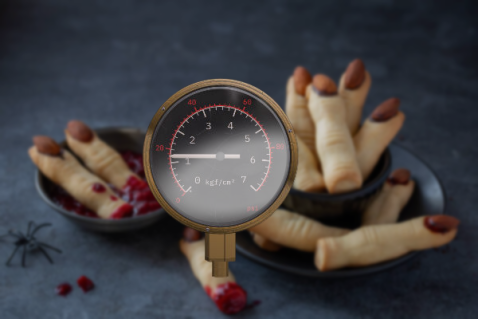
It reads 1.2,kg/cm²
